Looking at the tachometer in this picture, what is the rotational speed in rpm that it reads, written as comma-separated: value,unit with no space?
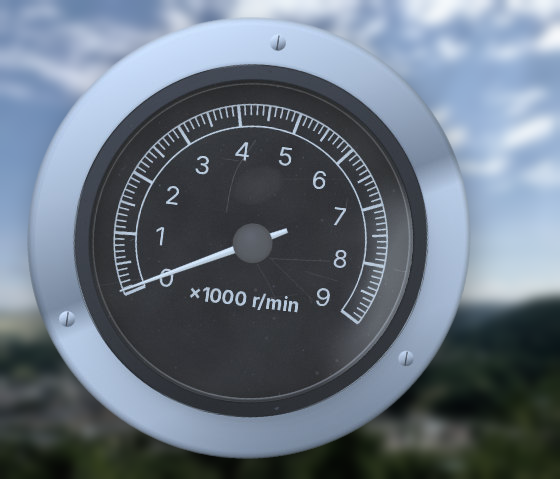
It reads 100,rpm
